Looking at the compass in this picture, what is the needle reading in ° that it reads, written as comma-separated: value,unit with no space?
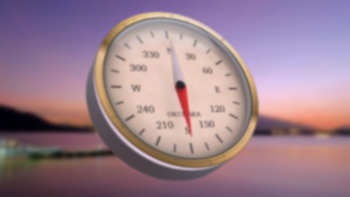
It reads 180,°
